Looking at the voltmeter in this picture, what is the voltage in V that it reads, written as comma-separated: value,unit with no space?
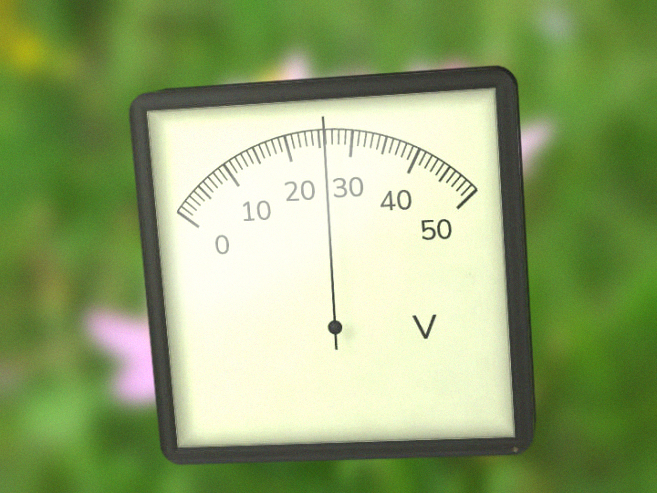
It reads 26,V
